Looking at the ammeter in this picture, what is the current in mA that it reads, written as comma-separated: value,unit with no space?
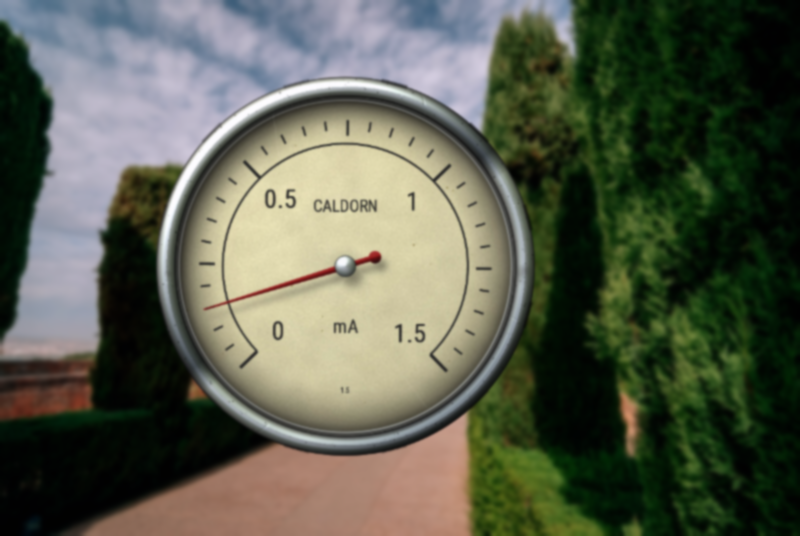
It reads 0.15,mA
